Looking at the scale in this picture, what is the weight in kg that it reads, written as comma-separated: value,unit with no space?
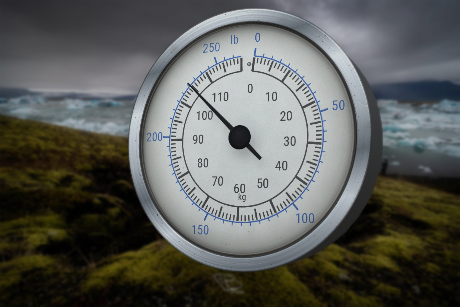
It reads 105,kg
